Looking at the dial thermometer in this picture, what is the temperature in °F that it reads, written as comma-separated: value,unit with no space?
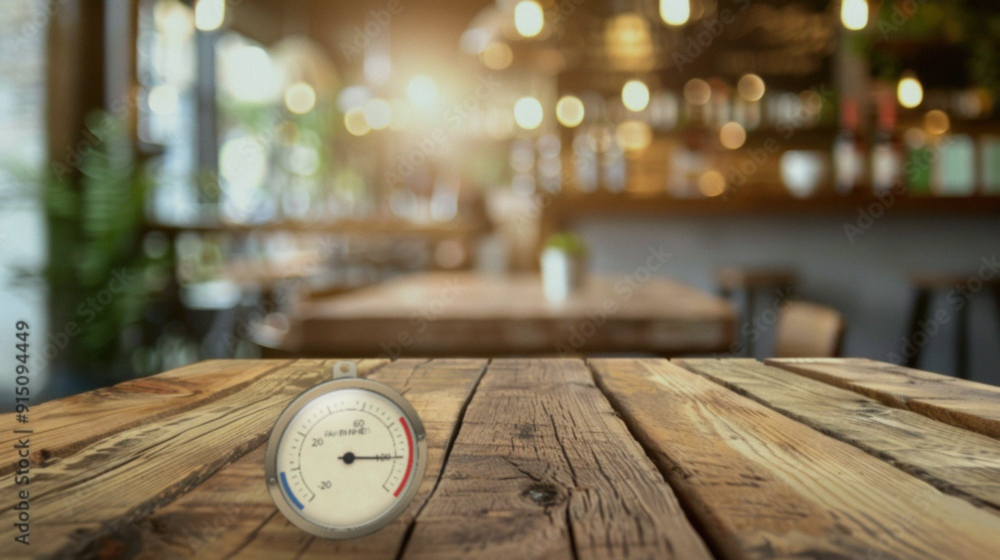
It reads 100,°F
